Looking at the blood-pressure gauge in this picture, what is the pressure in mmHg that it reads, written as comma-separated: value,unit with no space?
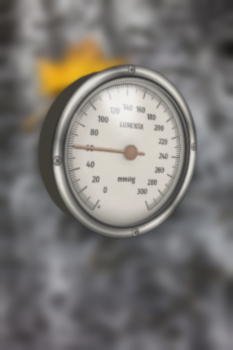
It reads 60,mmHg
